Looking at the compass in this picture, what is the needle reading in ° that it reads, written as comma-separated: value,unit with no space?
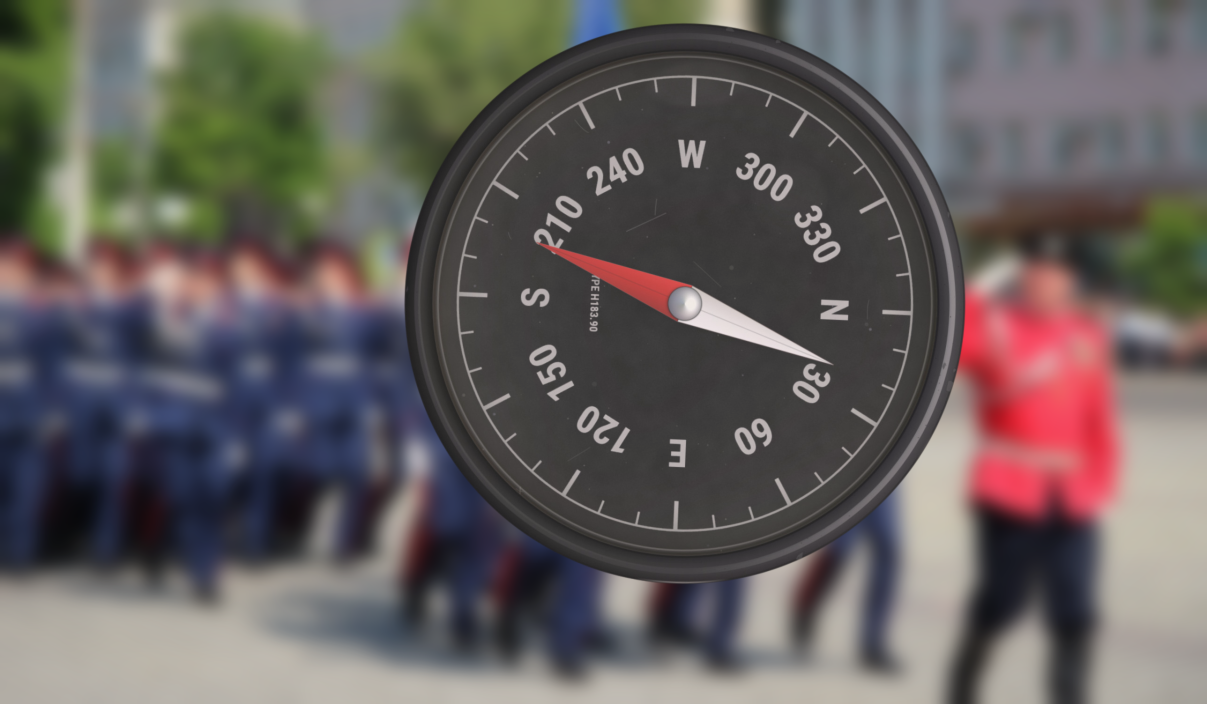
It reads 200,°
